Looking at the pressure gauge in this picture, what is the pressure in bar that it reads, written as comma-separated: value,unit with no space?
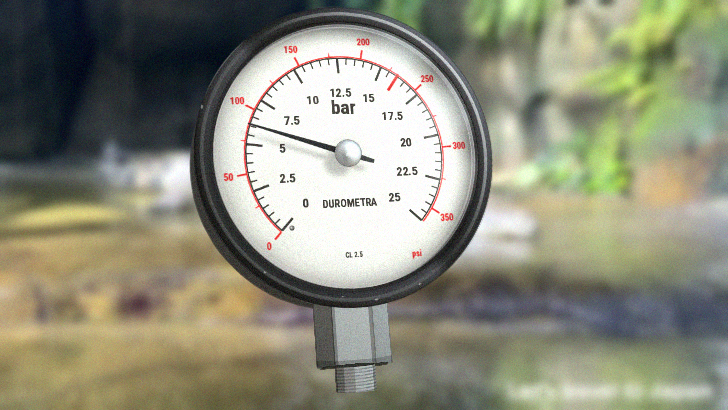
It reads 6,bar
